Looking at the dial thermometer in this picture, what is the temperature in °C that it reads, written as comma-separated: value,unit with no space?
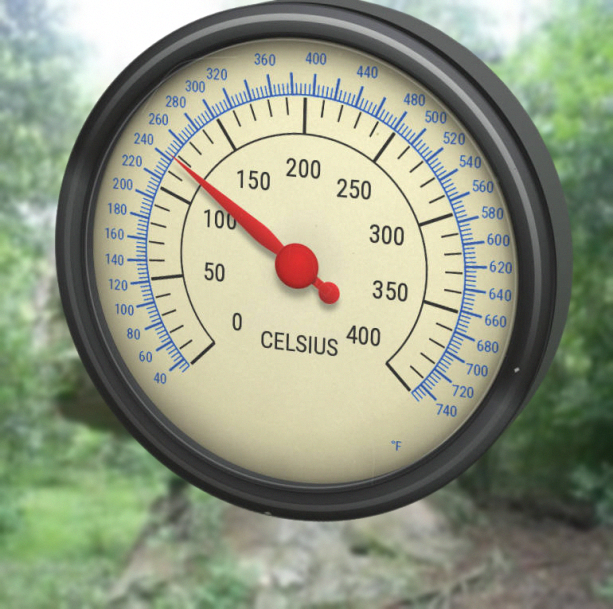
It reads 120,°C
